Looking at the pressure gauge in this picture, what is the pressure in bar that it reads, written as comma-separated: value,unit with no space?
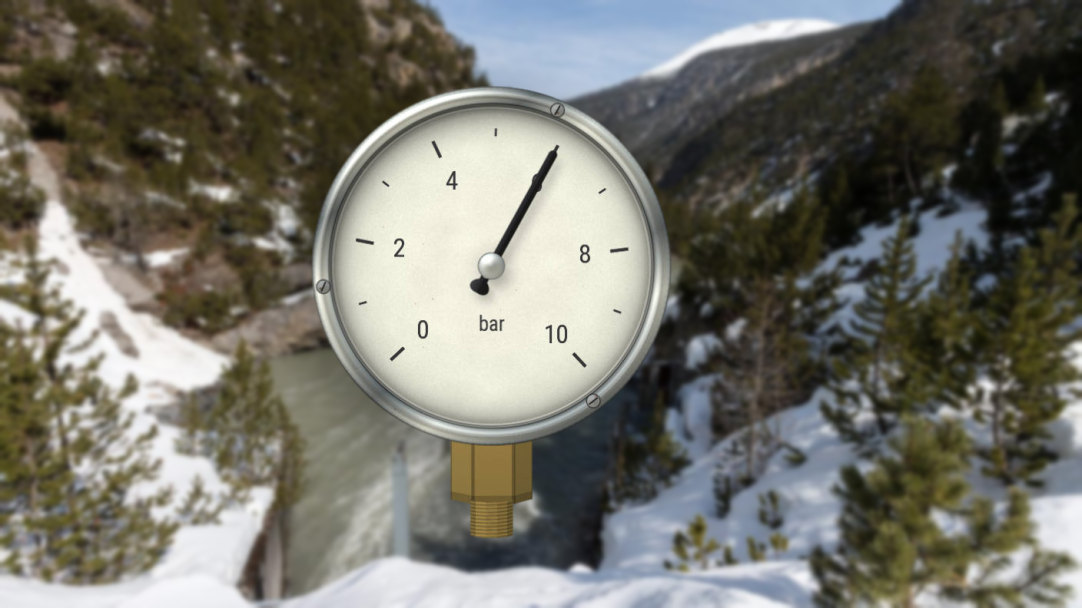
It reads 6,bar
